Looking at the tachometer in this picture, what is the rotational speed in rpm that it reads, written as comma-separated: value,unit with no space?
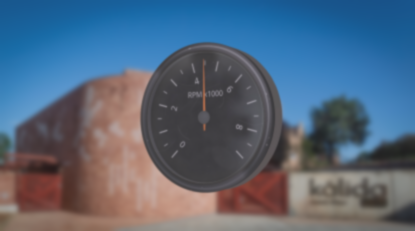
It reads 4500,rpm
